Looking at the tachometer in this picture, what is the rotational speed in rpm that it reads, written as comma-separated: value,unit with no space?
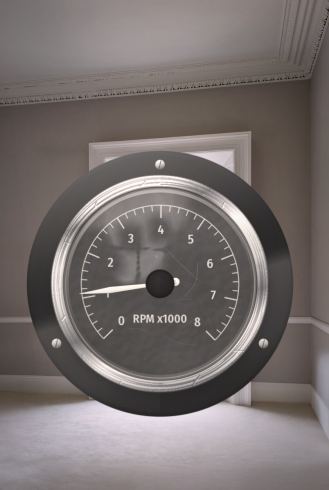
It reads 1100,rpm
